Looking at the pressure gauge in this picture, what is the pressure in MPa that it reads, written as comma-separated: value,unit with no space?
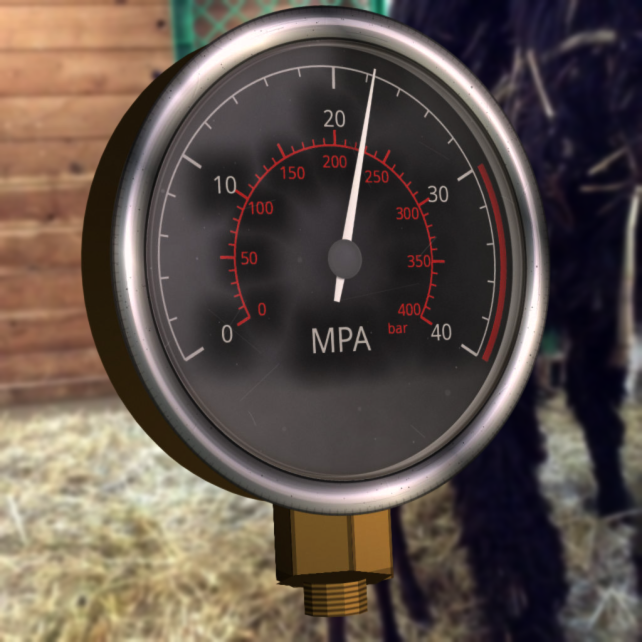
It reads 22,MPa
